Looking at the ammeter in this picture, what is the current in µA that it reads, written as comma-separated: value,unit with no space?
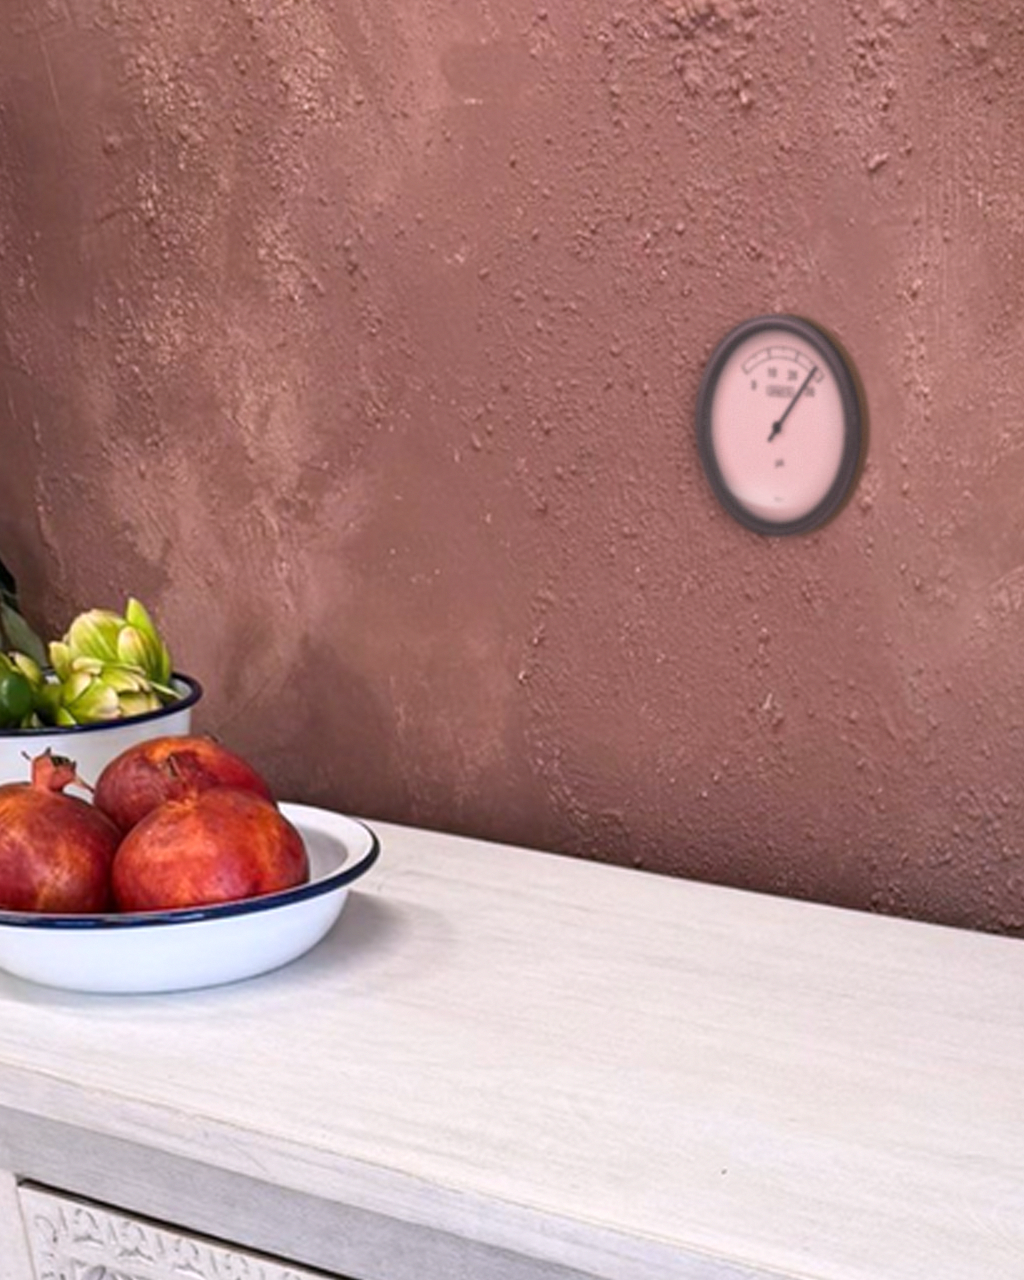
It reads 27.5,µA
